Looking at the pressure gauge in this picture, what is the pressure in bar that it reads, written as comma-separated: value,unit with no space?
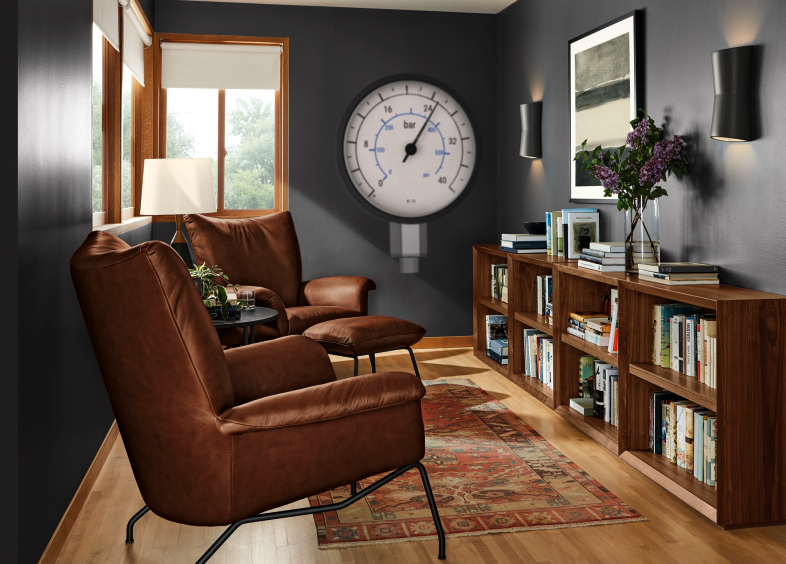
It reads 25,bar
